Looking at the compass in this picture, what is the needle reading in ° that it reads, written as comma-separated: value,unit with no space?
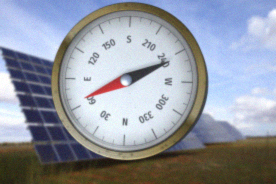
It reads 65,°
